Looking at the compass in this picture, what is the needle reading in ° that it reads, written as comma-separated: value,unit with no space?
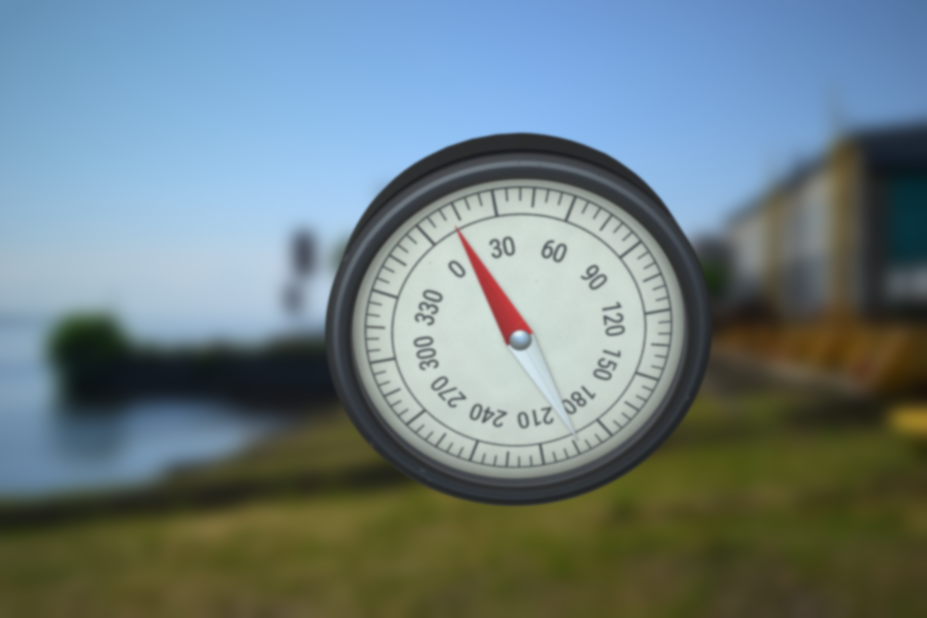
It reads 12.5,°
